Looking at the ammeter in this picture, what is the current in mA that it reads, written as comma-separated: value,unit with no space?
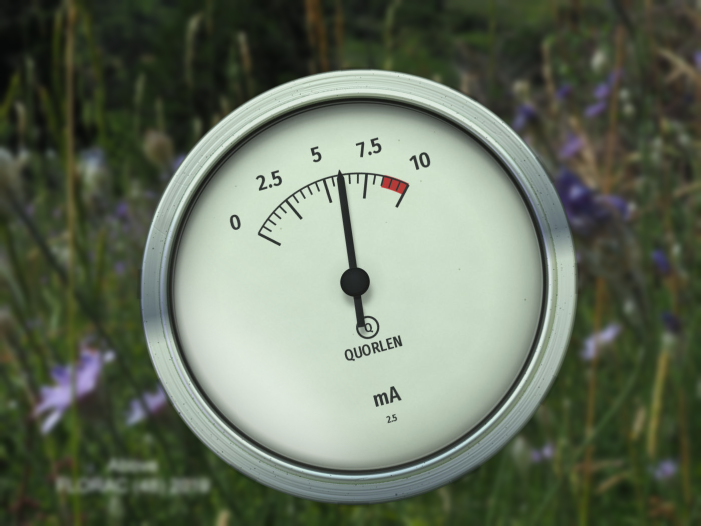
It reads 6,mA
